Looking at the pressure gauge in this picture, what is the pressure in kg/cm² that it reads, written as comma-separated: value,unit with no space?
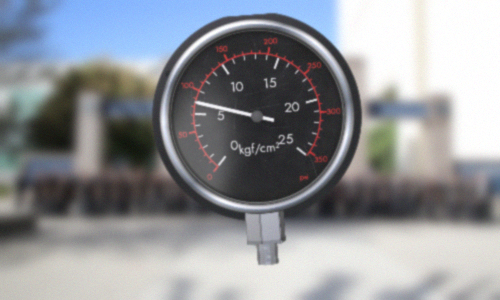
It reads 6,kg/cm²
